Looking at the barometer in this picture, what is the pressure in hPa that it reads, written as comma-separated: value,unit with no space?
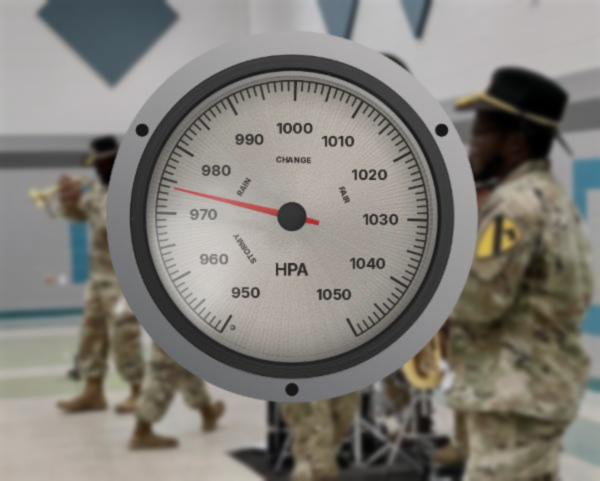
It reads 974,hPa
